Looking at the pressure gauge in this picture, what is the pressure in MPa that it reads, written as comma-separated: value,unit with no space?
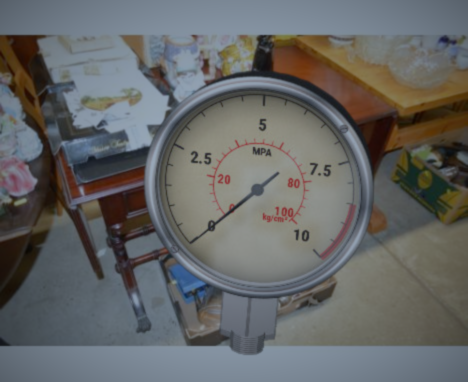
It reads 0,MPa
